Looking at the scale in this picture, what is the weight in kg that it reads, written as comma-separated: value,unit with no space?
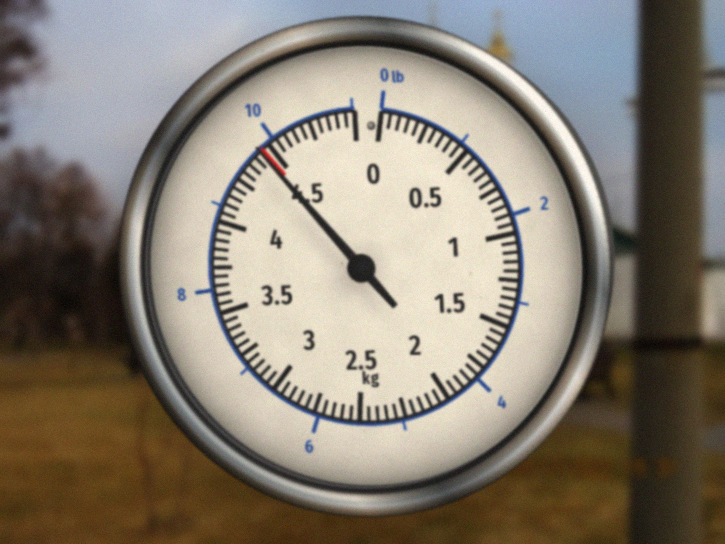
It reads 4.45,kg
